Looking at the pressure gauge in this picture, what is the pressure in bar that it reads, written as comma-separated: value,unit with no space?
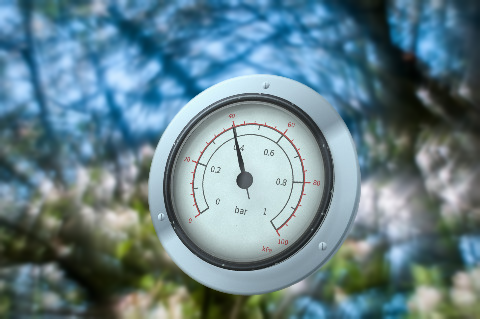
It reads 0.4,bar
